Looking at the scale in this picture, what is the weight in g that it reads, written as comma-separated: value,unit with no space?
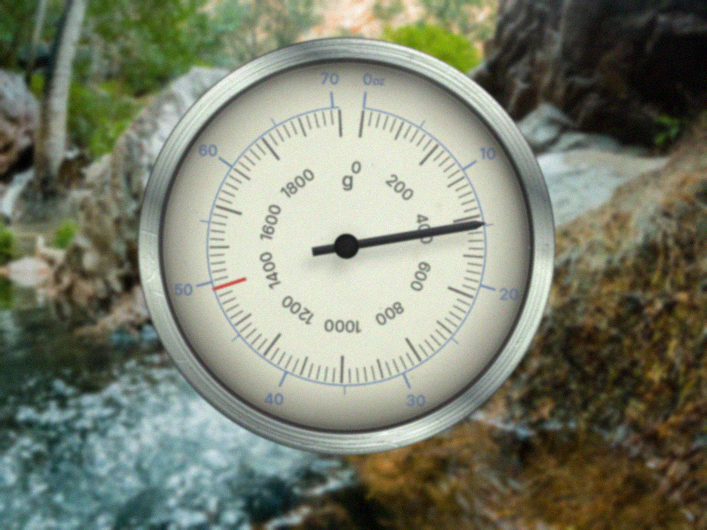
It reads 420,g
